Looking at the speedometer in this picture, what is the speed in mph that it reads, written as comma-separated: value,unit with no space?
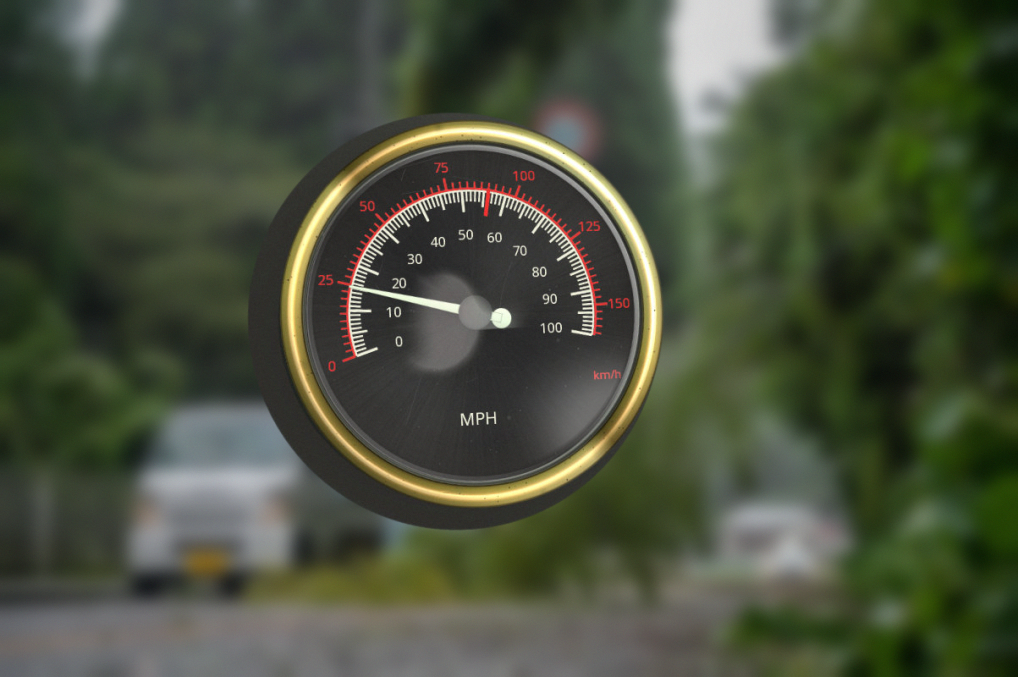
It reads 15,mph
